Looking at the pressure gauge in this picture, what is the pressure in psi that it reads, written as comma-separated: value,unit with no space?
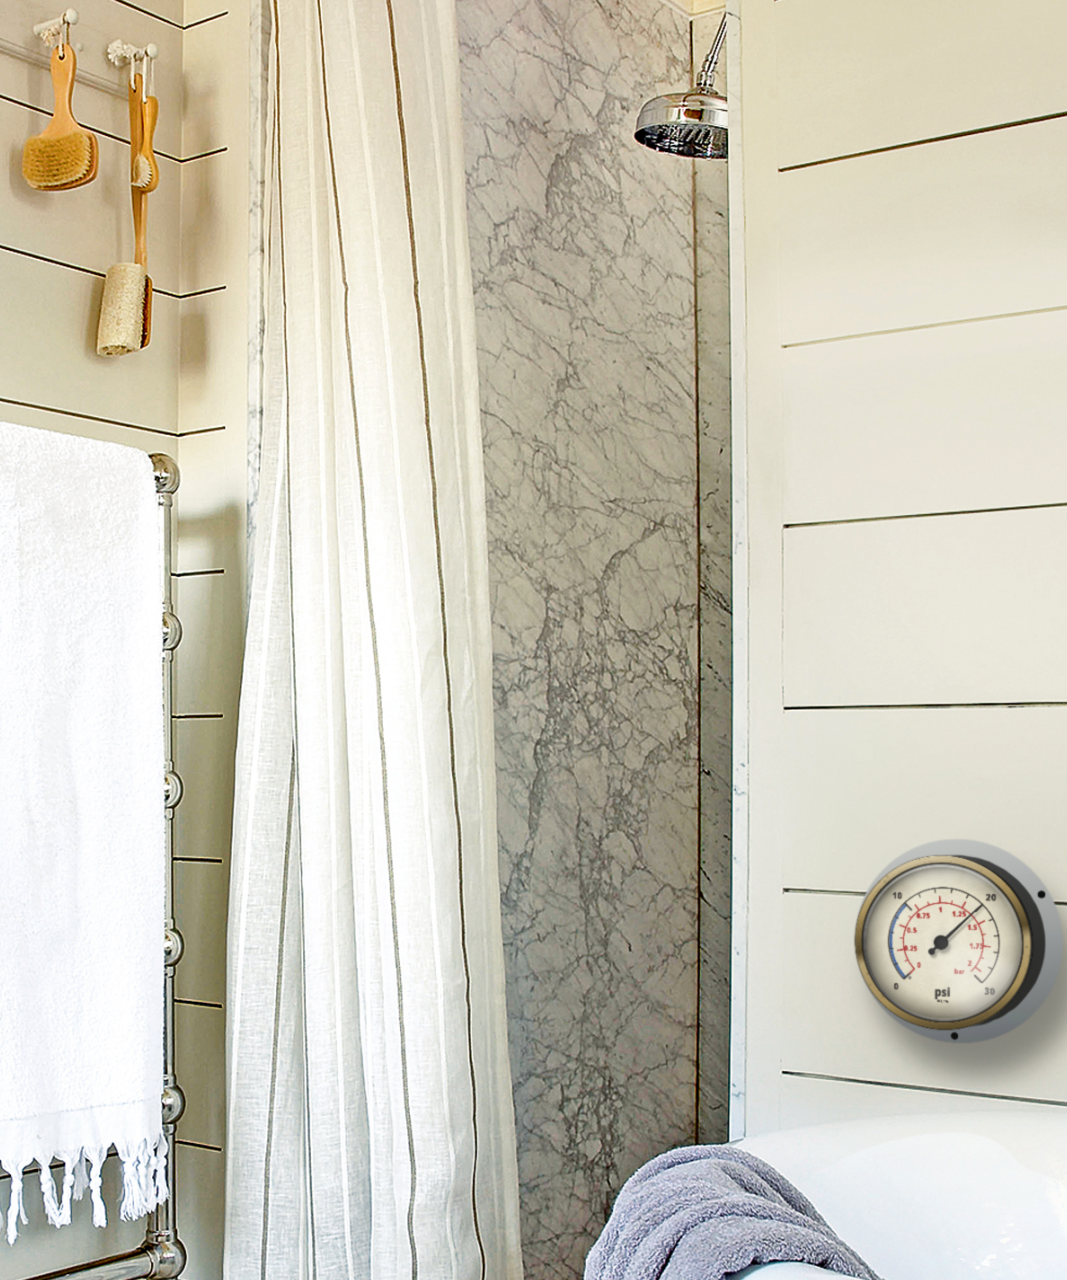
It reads 20,psi
